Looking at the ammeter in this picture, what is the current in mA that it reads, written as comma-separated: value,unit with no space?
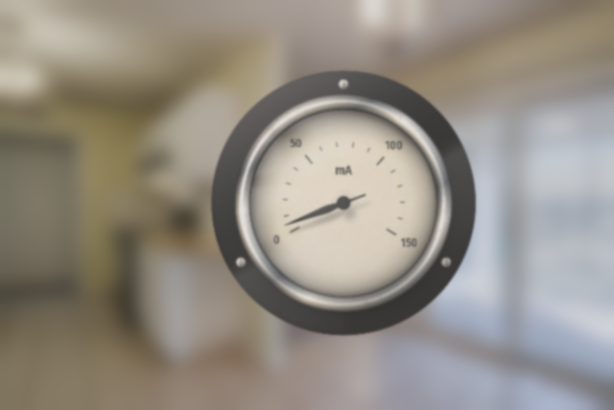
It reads 5,mA
